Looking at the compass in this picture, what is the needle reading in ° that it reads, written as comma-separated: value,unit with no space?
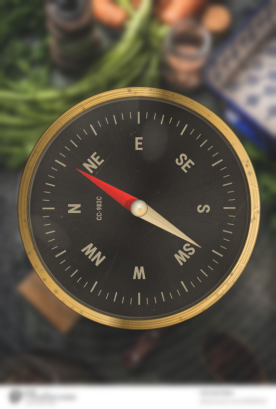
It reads 32.5,°
